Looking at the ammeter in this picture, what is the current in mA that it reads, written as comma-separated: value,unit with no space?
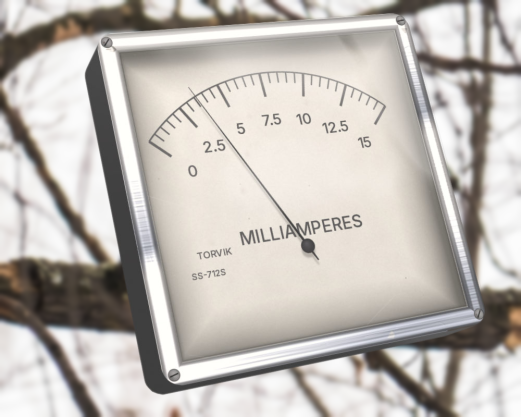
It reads 3.5,mA
